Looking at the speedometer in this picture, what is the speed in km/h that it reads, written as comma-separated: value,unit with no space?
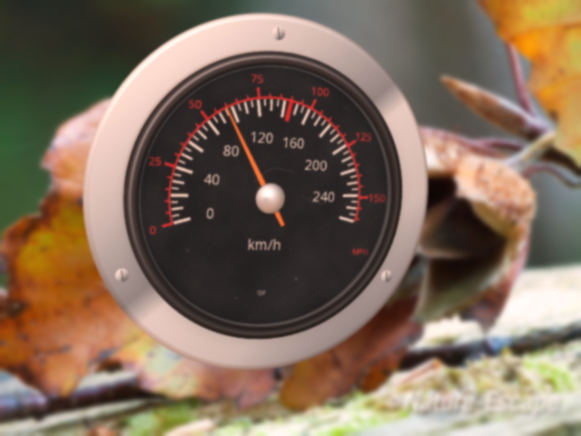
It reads 95,km/h
